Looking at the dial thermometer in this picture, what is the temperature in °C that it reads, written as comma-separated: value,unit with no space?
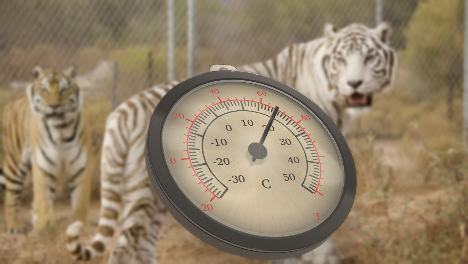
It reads 20,°C
